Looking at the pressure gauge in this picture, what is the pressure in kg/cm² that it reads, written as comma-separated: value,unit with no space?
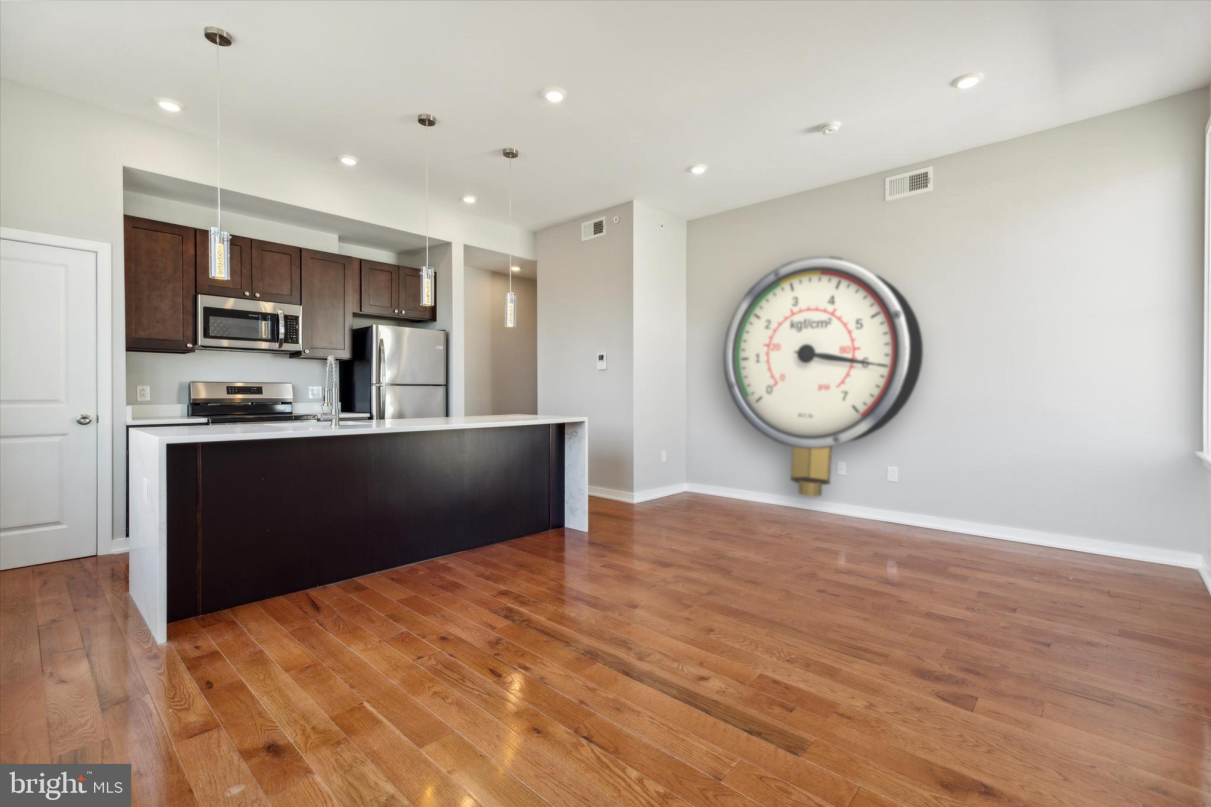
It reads 6,kg/cm²
